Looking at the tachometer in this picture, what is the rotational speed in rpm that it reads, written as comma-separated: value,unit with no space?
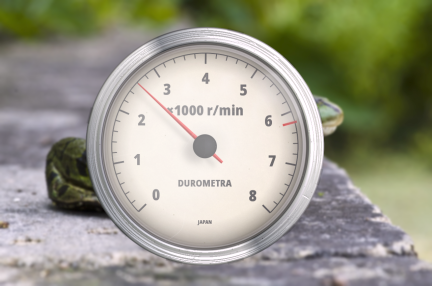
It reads 2600,rpm
